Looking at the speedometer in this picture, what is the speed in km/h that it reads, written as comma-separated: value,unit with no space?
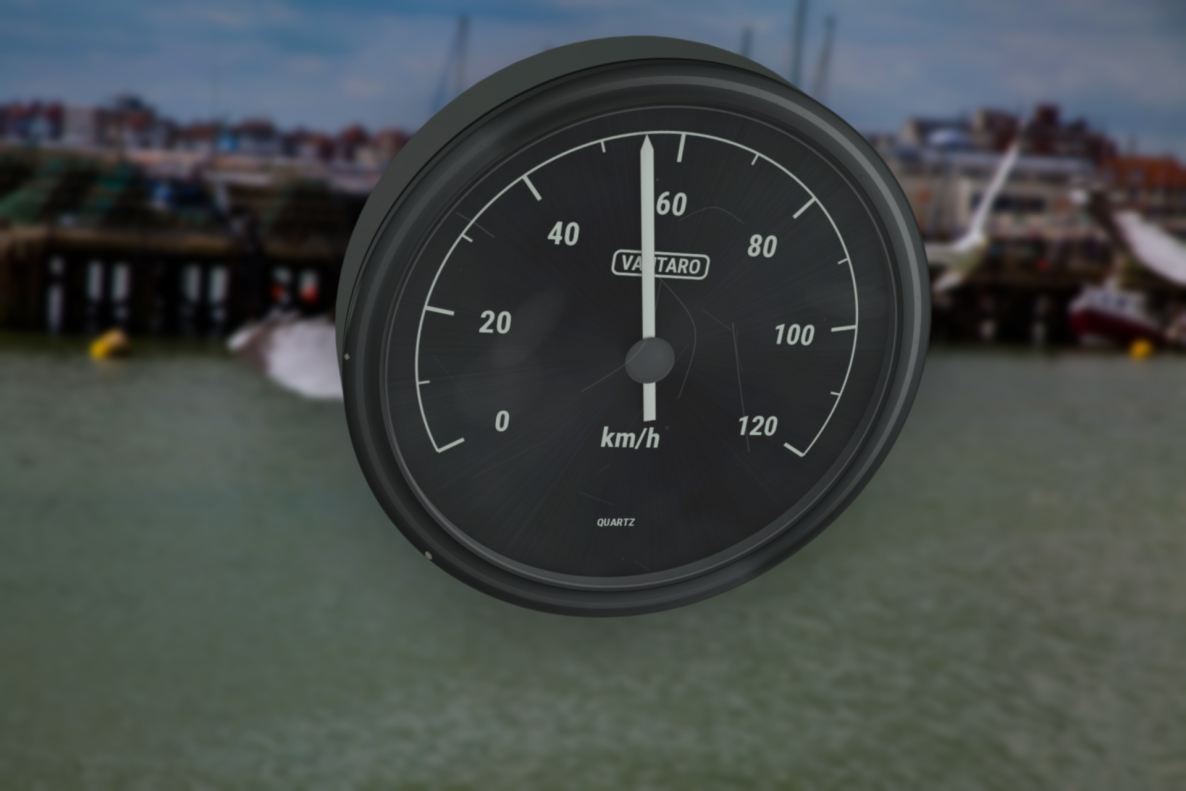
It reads 55,km/h
